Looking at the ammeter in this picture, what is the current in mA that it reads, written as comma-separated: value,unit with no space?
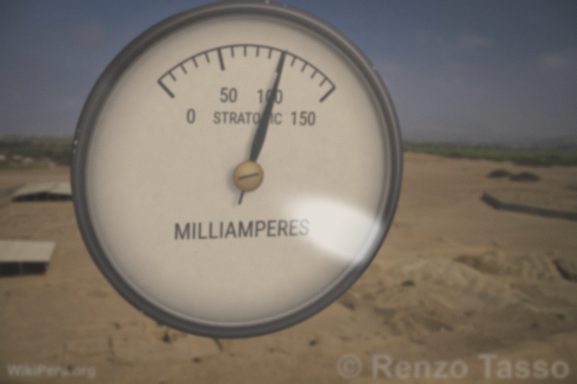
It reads 100,mA
